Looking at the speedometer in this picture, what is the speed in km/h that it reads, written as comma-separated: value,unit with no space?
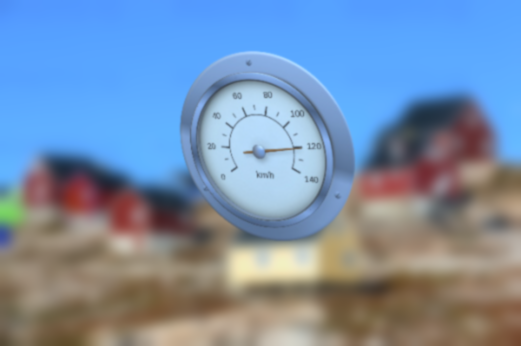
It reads 120,km/h
